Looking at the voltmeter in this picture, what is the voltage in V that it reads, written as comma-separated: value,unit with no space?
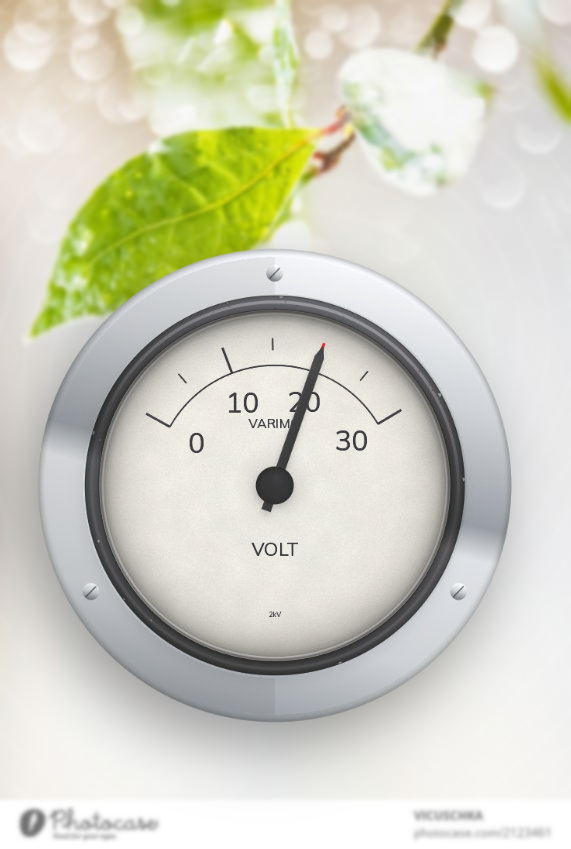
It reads 20,V
